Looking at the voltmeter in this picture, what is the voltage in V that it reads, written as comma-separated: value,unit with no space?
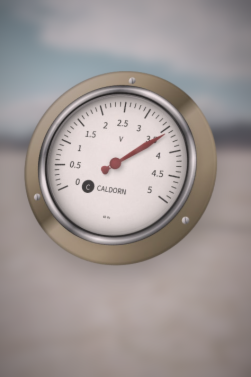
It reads 3.6,V
